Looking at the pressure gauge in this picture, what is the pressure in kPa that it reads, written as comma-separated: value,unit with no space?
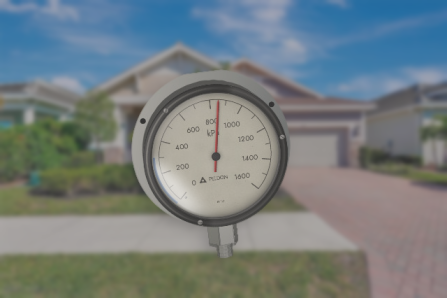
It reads 850,kPa
